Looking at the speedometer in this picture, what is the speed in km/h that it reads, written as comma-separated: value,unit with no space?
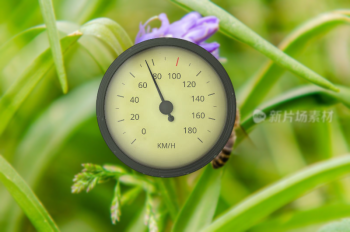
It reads 75,km/h
